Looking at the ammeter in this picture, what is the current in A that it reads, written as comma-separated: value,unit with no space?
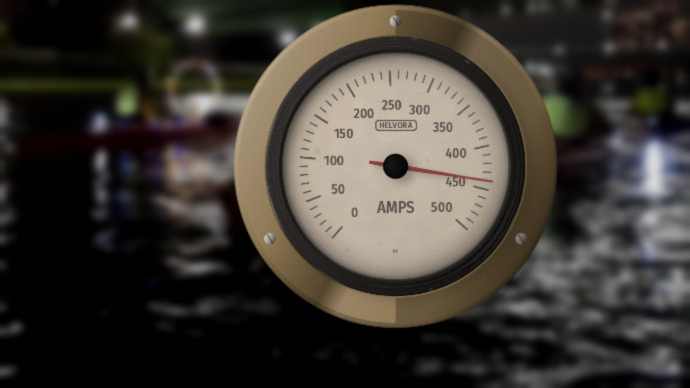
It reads 440,A
